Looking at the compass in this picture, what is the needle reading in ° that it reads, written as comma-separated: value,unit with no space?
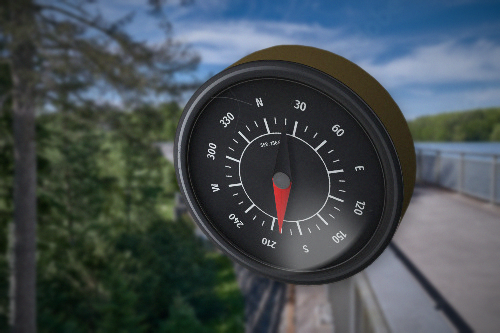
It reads 200,°
